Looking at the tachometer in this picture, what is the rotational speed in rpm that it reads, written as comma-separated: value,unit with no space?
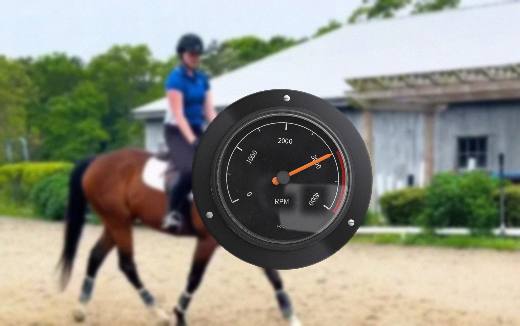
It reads 3000,rpm
